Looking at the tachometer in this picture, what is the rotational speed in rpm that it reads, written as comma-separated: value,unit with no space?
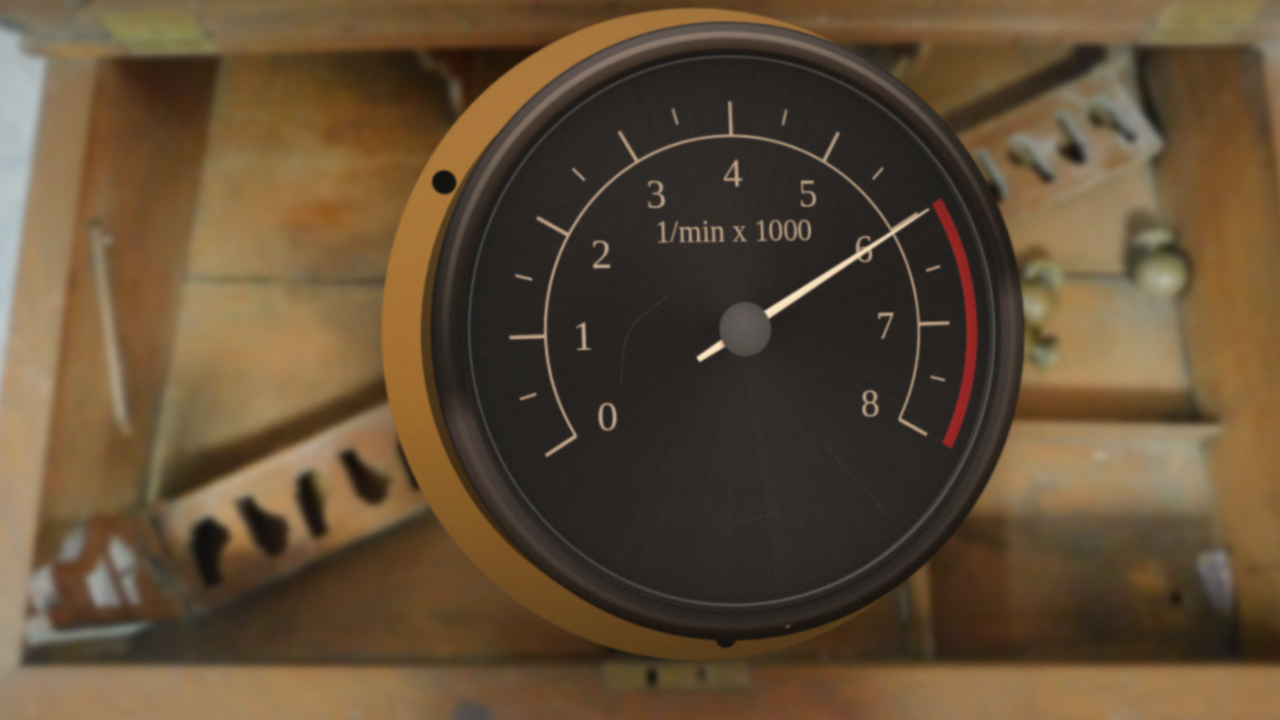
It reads 6000,rpm
